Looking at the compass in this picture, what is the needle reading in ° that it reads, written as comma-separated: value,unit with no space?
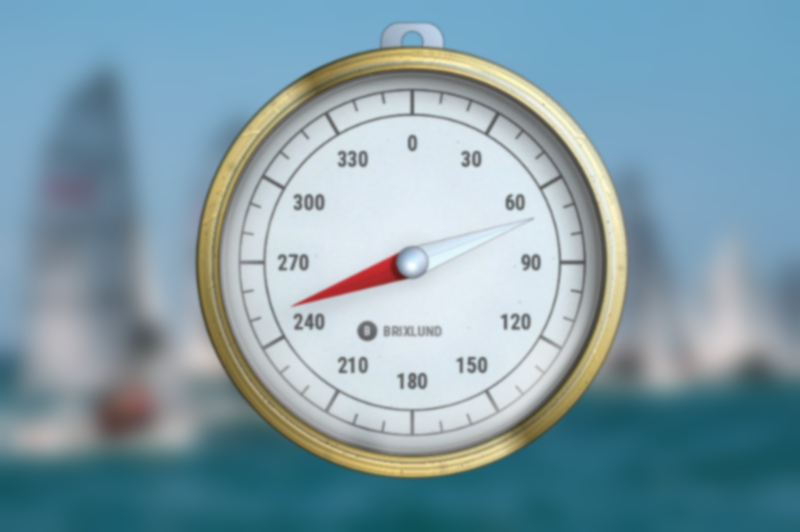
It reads 250,°
